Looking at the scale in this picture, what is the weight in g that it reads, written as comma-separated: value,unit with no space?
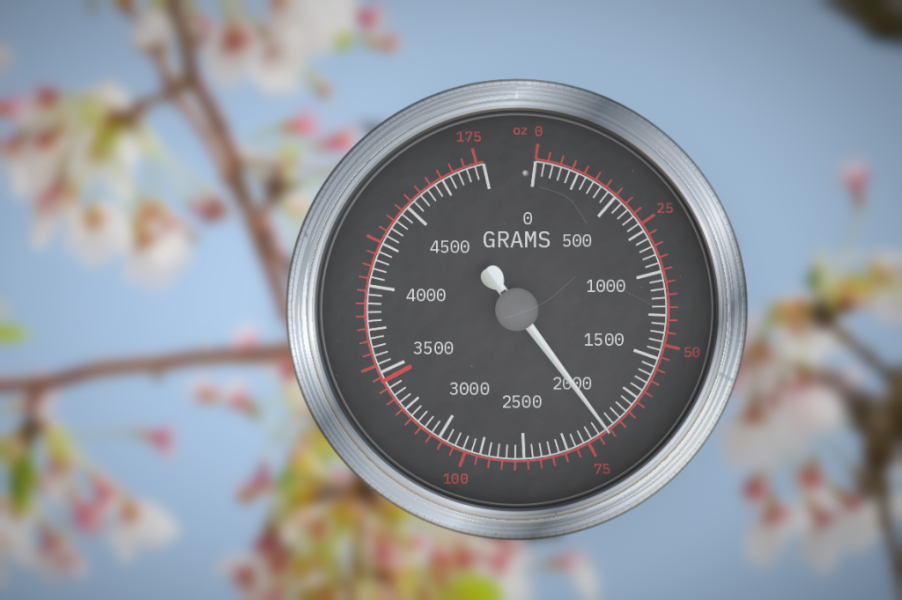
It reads 2000,g
